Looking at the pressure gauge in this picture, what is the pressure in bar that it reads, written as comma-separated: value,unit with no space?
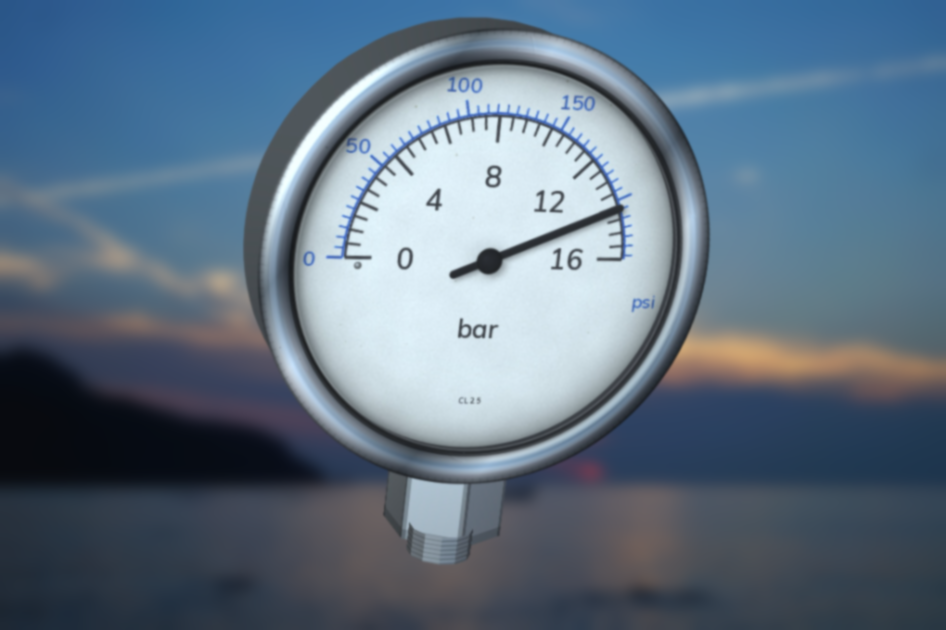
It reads 14,bar
